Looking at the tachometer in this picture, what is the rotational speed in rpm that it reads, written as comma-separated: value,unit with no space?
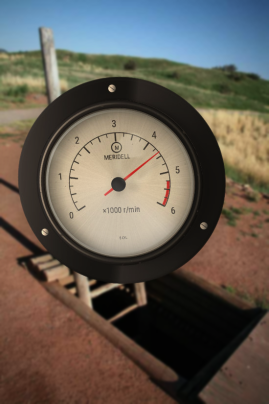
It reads 4375,rpm
